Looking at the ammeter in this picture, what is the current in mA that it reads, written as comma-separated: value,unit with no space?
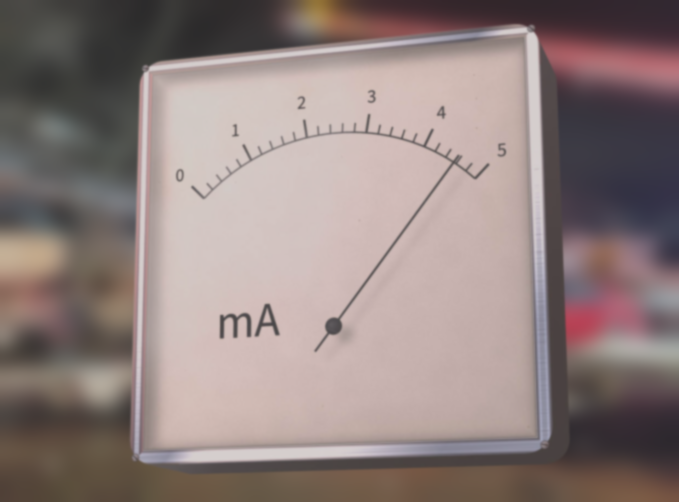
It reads 4.6,mA
